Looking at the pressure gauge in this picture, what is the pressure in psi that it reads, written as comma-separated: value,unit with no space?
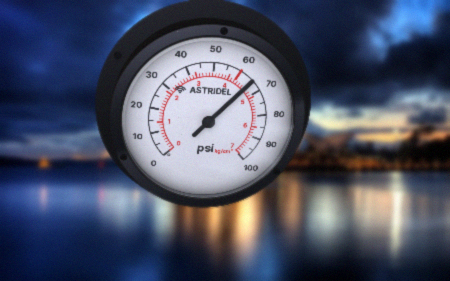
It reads 65,psi
